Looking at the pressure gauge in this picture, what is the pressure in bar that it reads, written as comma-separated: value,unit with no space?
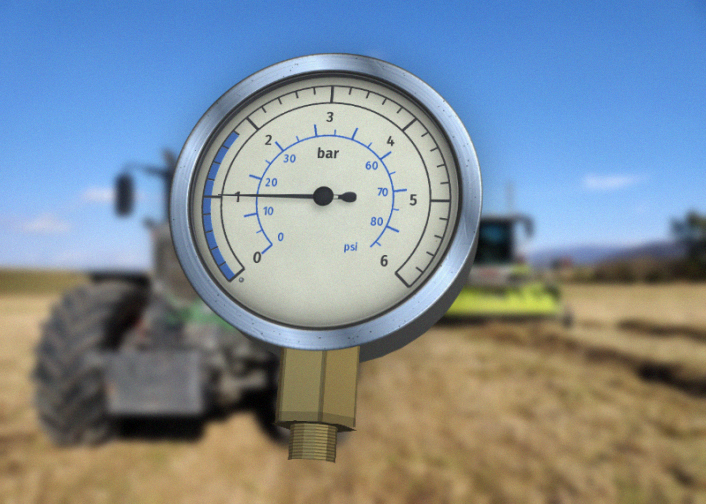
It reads 1,bar
